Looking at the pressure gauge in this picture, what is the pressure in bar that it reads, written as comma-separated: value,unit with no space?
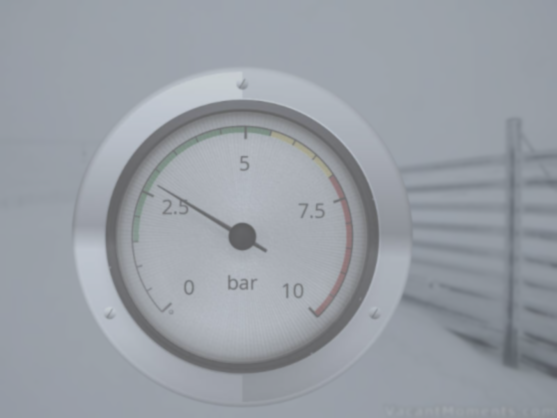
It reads 2.75,bar
